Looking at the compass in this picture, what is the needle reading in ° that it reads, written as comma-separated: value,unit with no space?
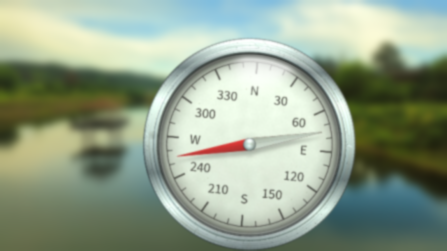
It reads 255,°
